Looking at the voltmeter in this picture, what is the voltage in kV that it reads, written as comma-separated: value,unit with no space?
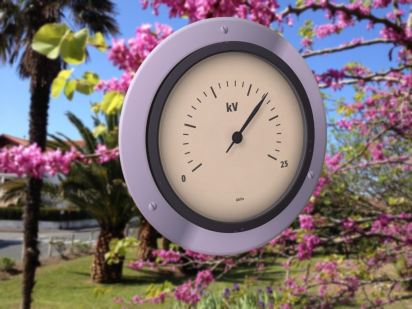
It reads 17,kV
